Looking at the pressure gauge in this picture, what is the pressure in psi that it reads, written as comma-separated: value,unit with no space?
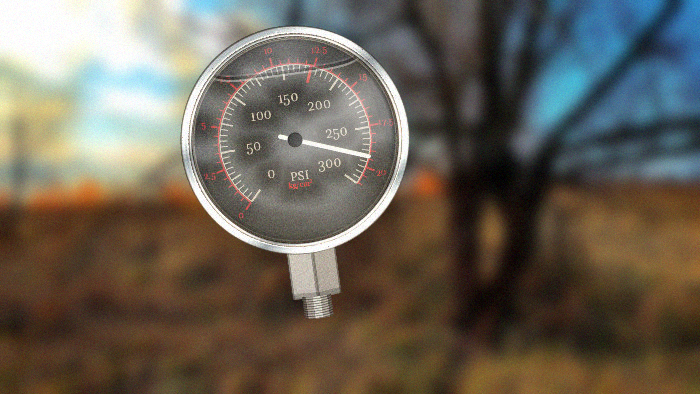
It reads 275,psi
